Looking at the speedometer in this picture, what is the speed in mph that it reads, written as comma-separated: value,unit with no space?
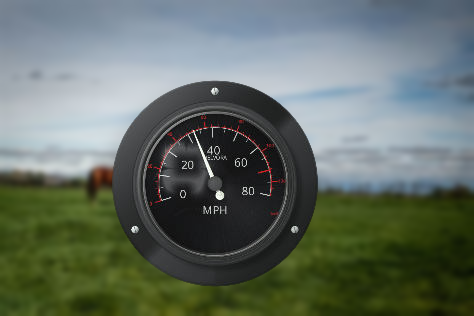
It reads 32.5,mph
